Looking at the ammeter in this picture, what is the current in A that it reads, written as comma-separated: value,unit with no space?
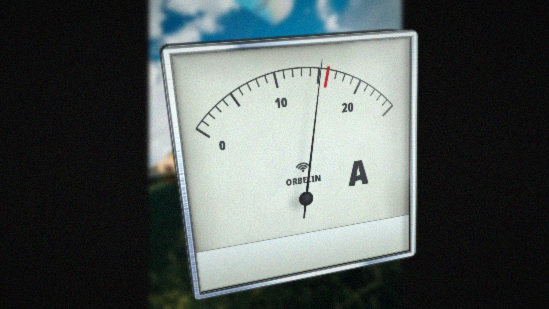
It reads 15,A
